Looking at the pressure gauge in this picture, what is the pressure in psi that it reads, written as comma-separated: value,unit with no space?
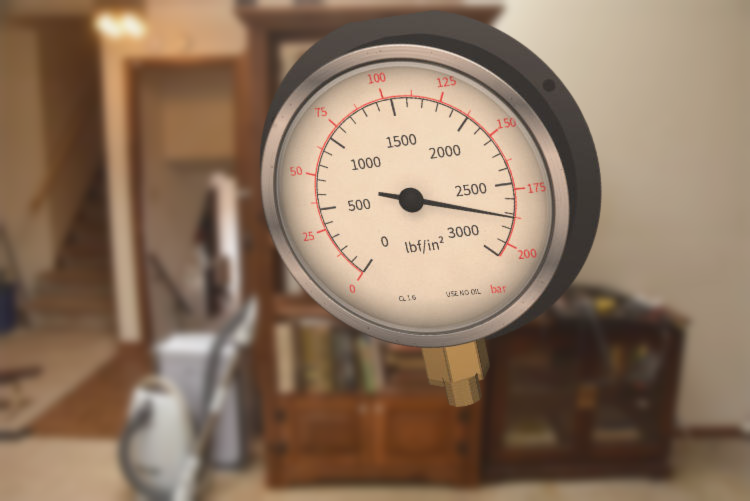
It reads 2700,psi
